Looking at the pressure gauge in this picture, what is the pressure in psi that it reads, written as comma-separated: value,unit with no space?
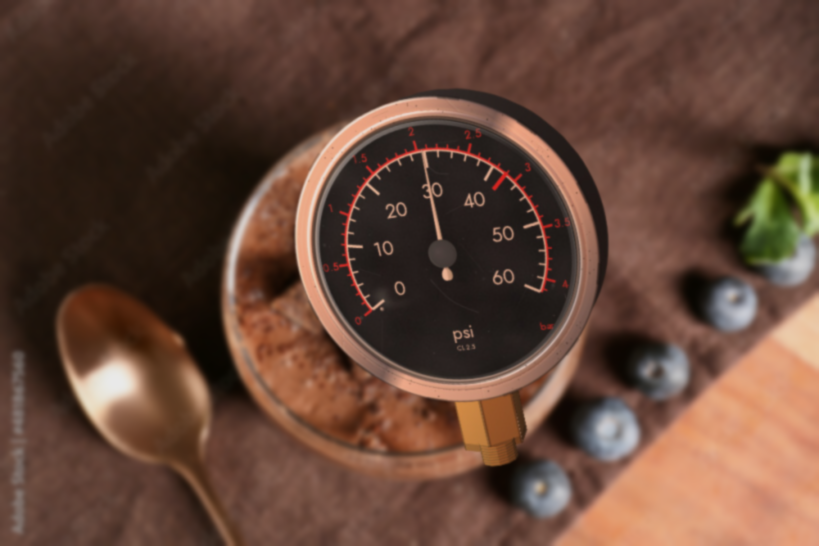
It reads 30,psi
